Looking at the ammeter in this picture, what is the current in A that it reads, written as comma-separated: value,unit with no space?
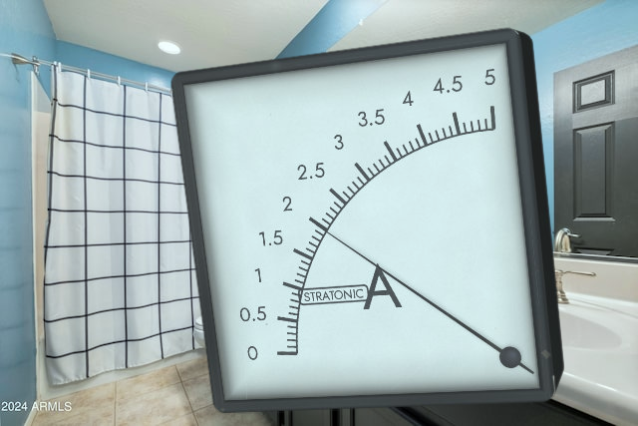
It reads 2,A
